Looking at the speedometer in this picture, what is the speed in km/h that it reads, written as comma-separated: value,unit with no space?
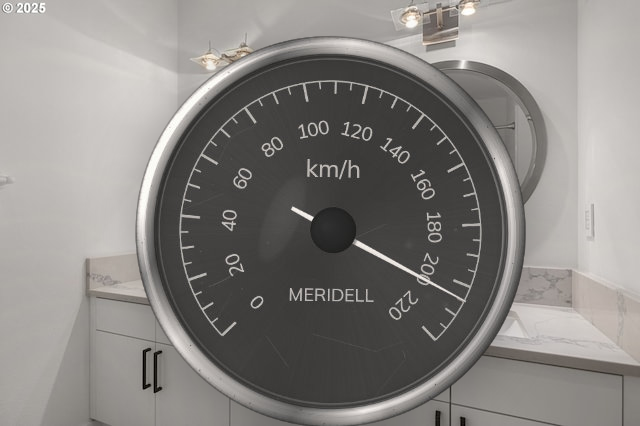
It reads 205,km/h
